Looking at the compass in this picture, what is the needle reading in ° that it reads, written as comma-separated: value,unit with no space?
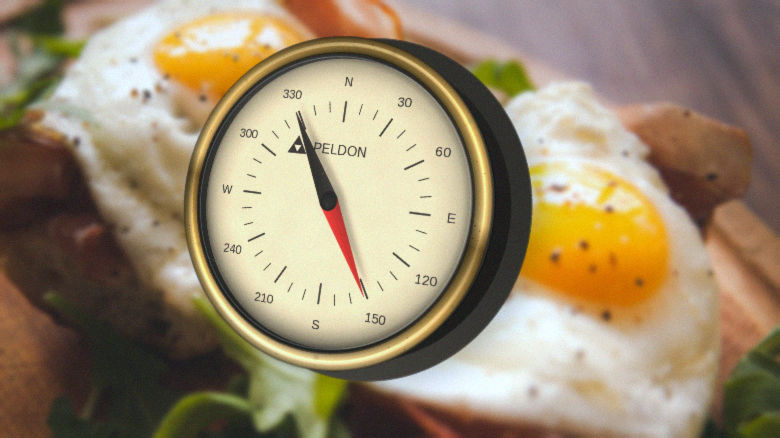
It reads 150,°
